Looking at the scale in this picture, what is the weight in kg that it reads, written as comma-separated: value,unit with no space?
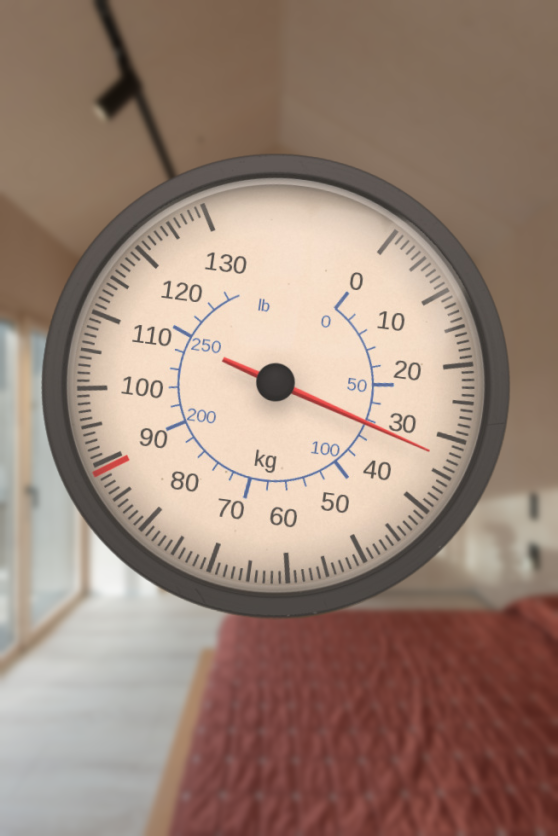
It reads 33,kg
